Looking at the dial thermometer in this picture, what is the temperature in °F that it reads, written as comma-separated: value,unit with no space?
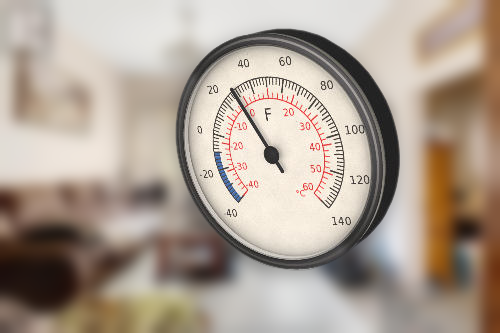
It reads 30,°F
